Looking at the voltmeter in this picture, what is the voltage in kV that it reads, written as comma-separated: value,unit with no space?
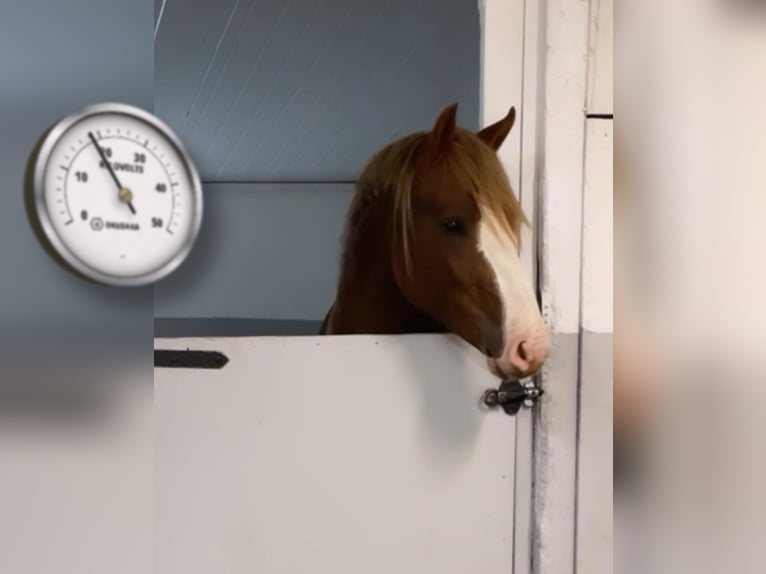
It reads 18,kV
